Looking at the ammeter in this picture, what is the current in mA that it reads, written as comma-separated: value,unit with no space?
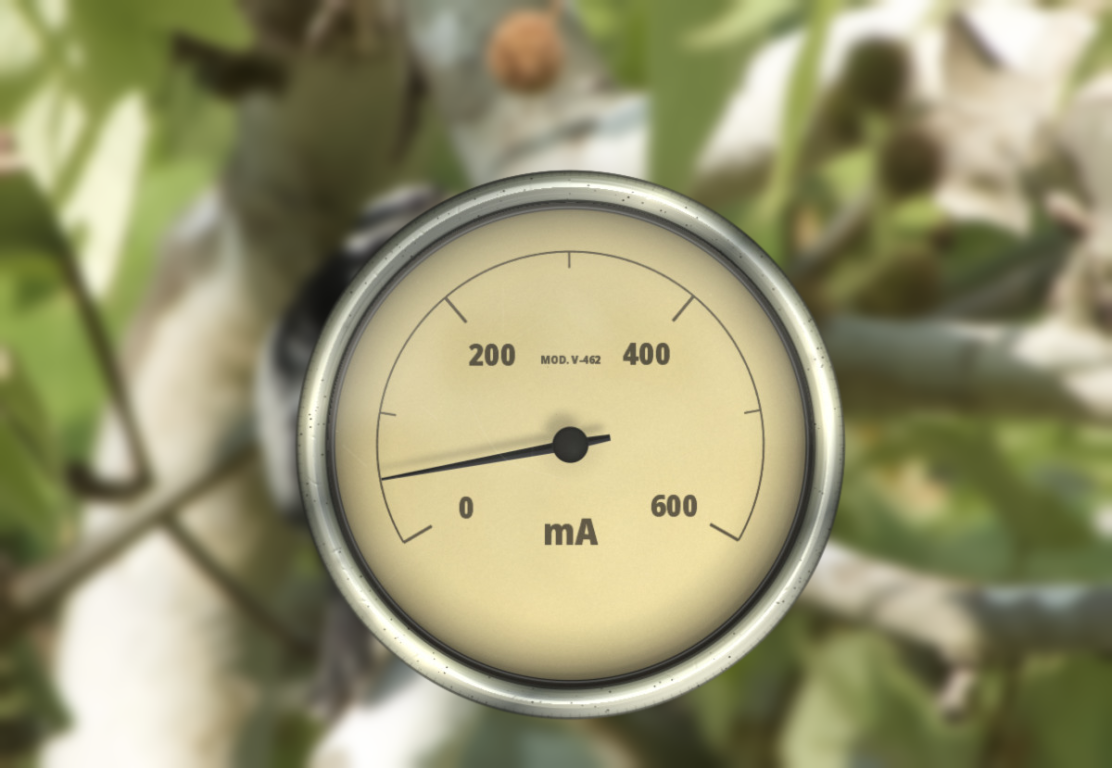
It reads 50,mA
